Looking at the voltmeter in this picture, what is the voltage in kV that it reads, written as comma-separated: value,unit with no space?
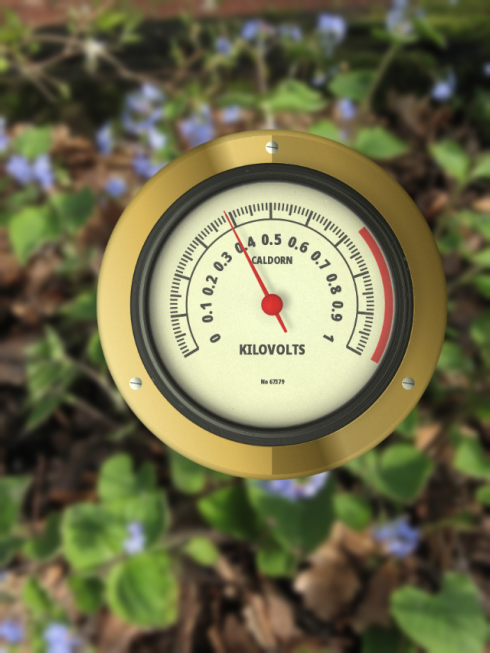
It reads 0.39,kV
